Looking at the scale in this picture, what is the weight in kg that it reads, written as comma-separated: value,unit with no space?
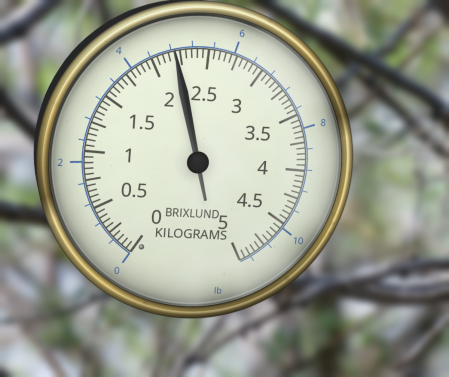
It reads 2.2,kg
